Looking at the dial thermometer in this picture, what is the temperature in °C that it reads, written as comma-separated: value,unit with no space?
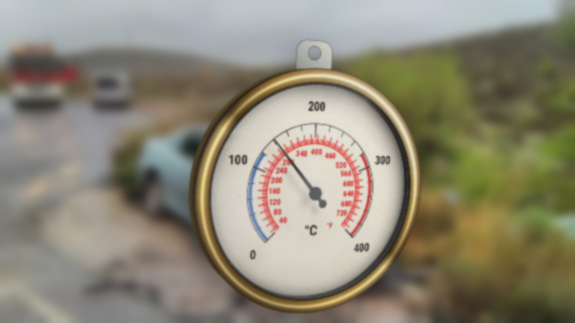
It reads 140,°C
